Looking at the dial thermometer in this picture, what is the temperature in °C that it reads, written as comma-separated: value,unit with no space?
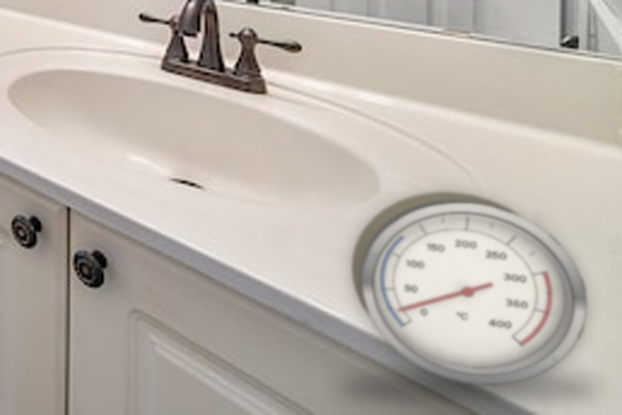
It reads 25,°C
